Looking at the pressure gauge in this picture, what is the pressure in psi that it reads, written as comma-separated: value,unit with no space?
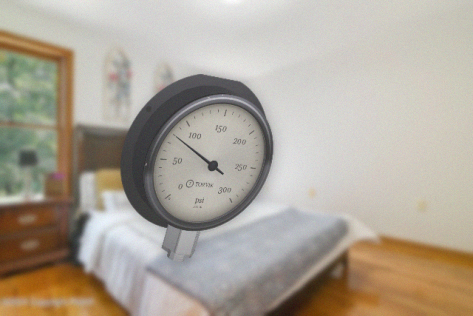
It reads 80,psi
